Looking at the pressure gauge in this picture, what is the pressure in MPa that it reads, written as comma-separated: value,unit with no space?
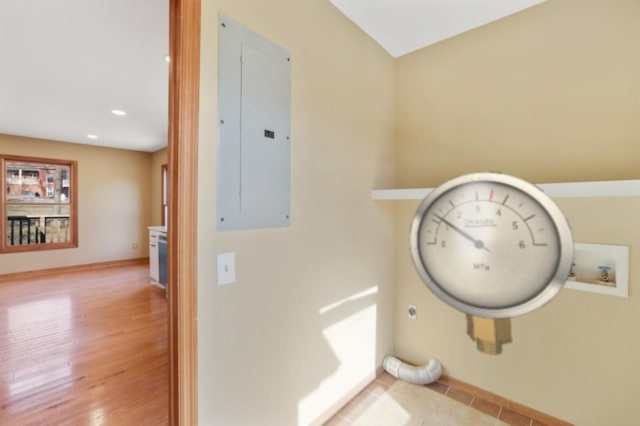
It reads 1.25,MPa
